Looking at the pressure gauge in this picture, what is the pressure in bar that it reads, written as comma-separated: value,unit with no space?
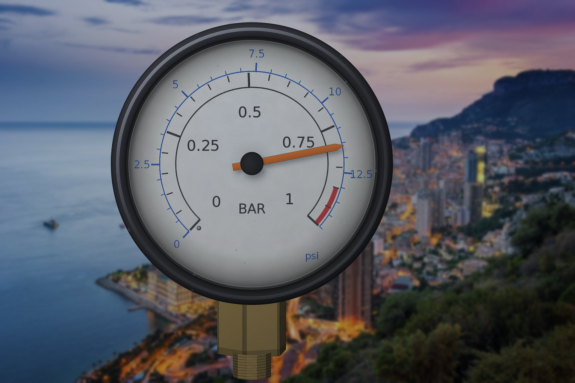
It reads 0.8,bar
